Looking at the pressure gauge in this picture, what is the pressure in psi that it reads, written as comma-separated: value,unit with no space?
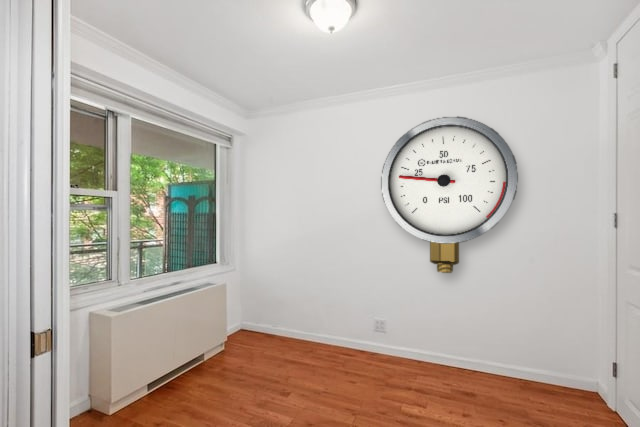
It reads 20,psi
